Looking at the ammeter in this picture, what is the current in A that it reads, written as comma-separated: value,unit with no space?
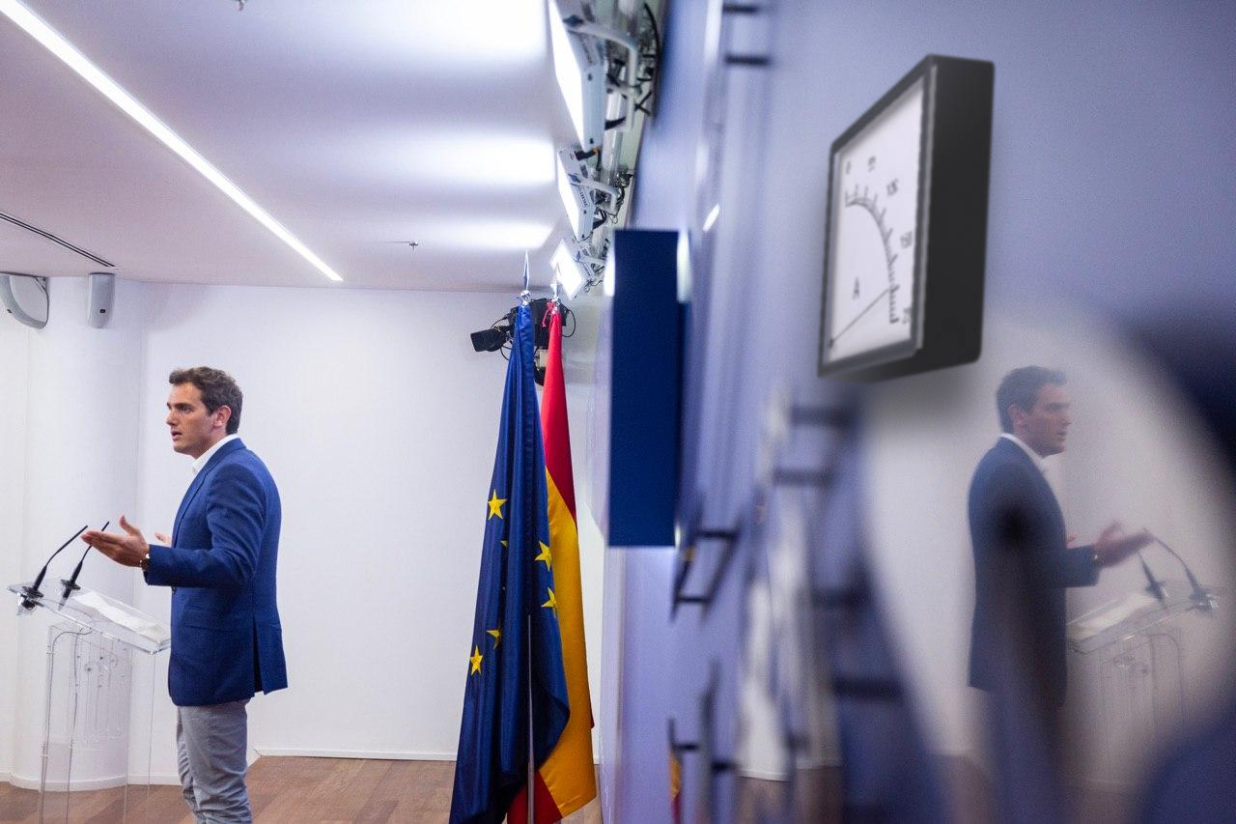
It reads 175,A
